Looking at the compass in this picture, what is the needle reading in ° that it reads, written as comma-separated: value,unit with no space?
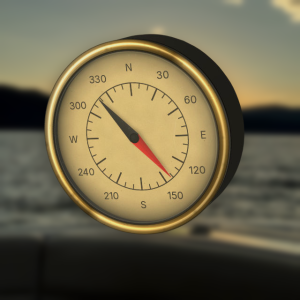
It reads 140,°
